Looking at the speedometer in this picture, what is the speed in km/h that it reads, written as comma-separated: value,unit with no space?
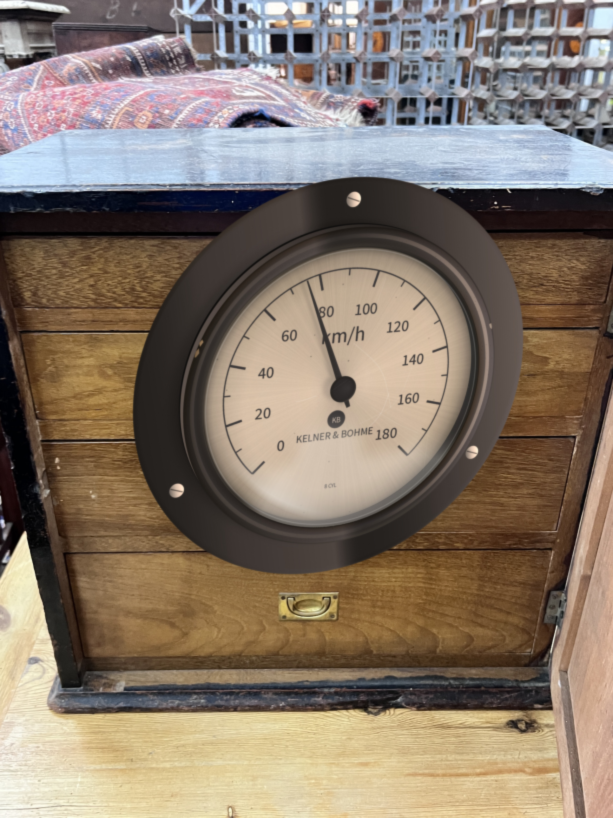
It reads 75,km/h
